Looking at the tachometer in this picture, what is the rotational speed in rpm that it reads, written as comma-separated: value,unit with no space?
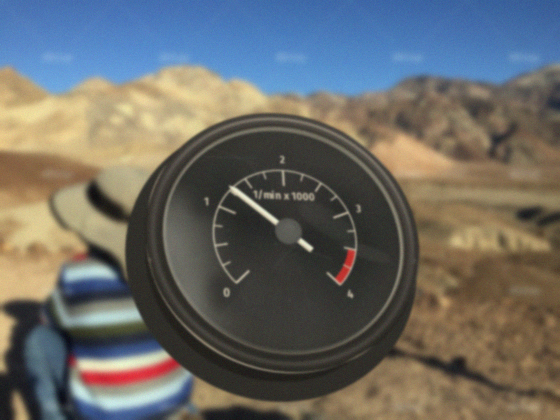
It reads 1250,rpm
